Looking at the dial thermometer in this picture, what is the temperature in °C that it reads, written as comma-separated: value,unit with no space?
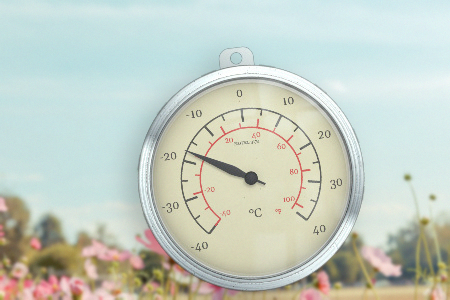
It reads -17.5,°C
